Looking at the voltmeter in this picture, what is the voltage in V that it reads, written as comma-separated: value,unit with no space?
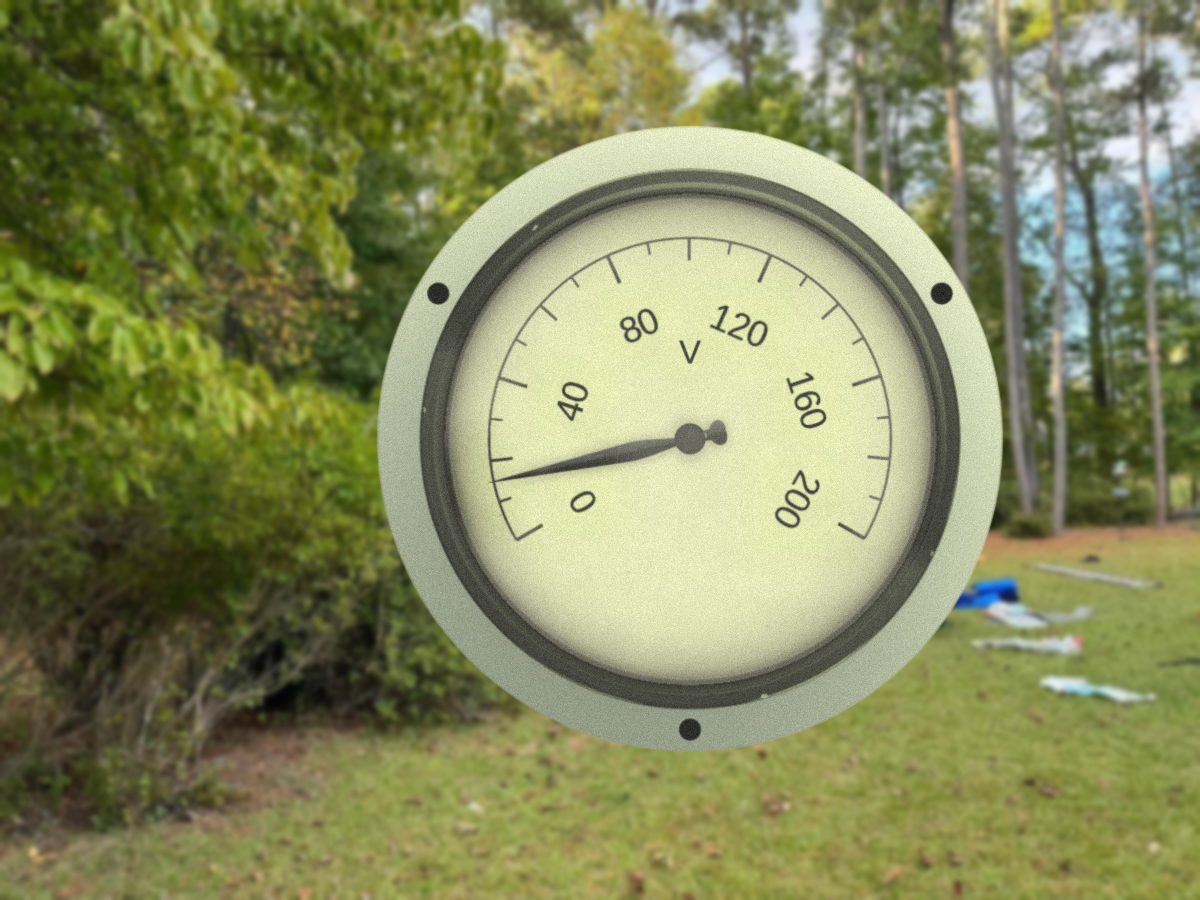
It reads 15,V
